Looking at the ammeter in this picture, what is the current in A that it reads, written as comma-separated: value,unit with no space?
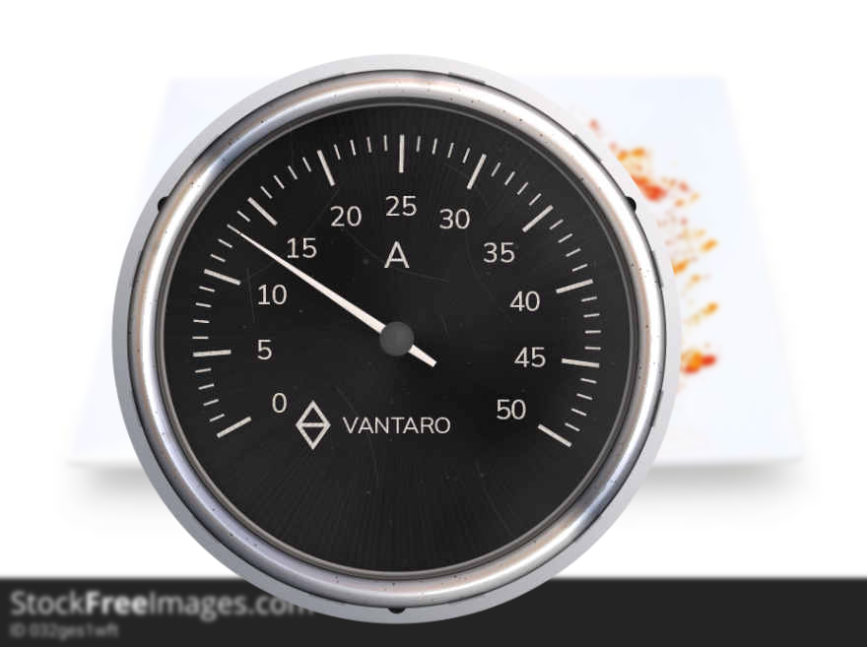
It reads 13,A
